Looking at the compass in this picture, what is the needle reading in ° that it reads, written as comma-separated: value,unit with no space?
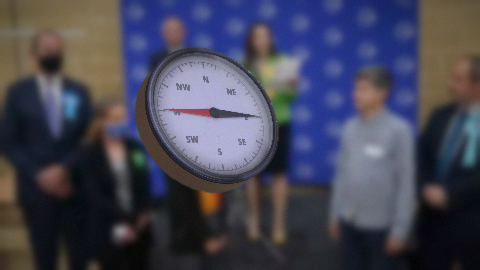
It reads 270,°
